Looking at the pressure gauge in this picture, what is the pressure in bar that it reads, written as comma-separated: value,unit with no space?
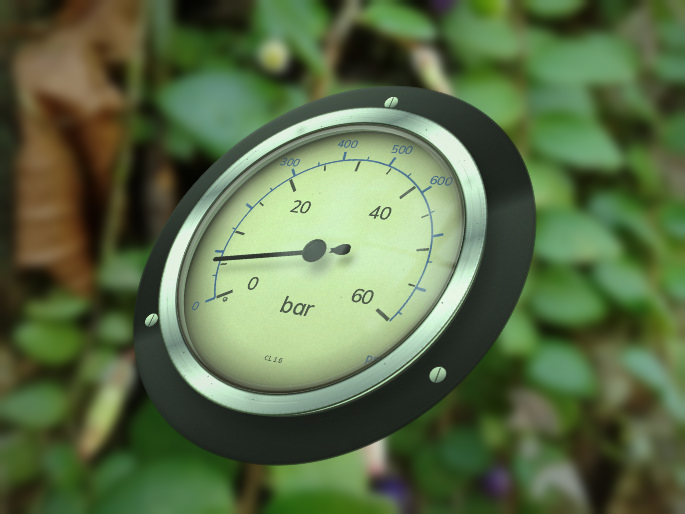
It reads 5,bar
